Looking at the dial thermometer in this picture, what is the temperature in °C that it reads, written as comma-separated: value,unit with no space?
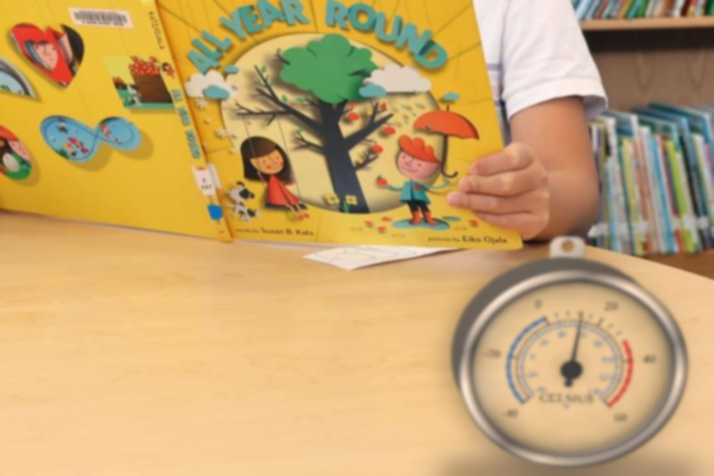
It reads 12,°C
